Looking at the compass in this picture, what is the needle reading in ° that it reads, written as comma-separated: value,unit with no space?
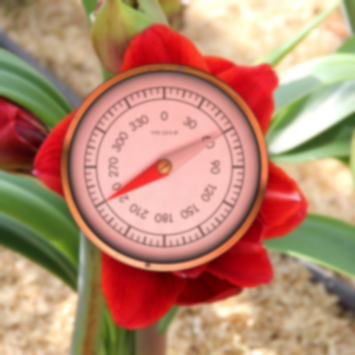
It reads 240,°
